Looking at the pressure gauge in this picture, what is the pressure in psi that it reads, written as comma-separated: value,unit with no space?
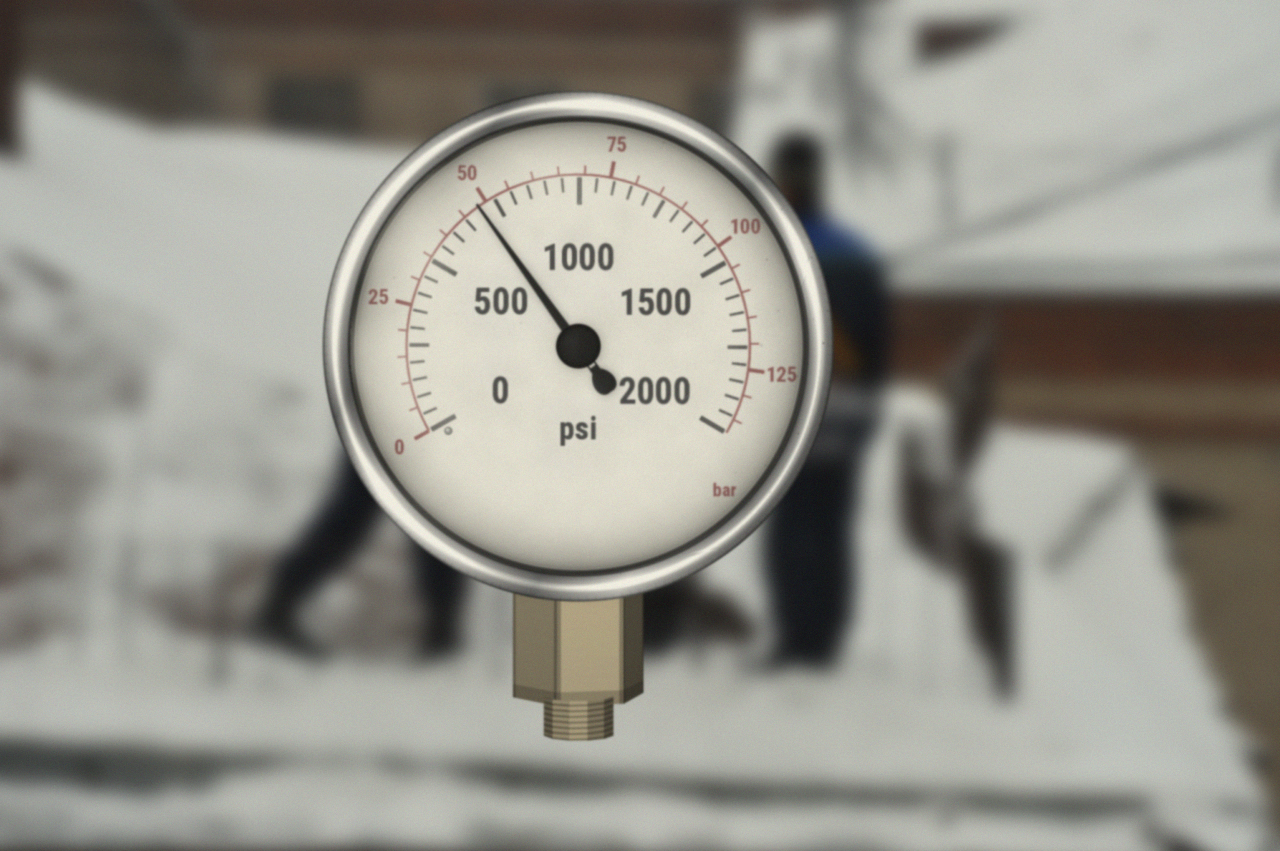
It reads 700,psi
